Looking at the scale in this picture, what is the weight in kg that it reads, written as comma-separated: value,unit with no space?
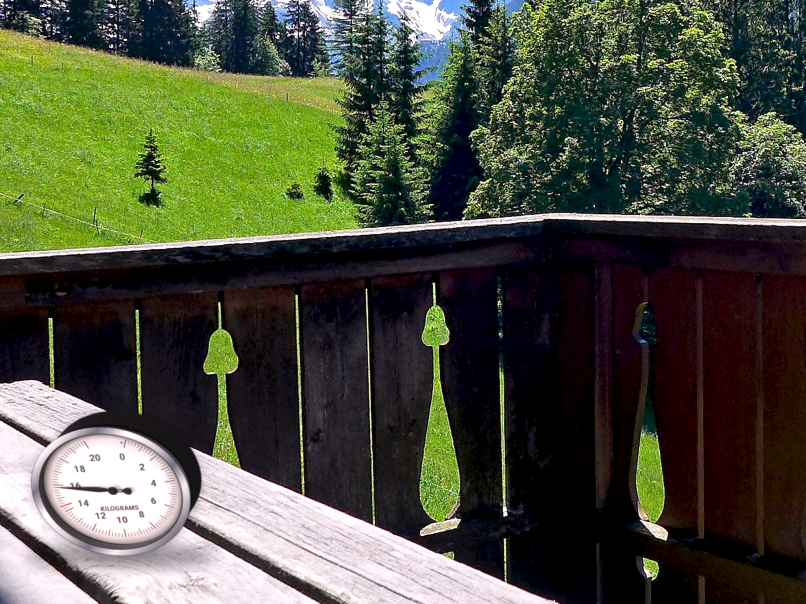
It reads 16,kg
